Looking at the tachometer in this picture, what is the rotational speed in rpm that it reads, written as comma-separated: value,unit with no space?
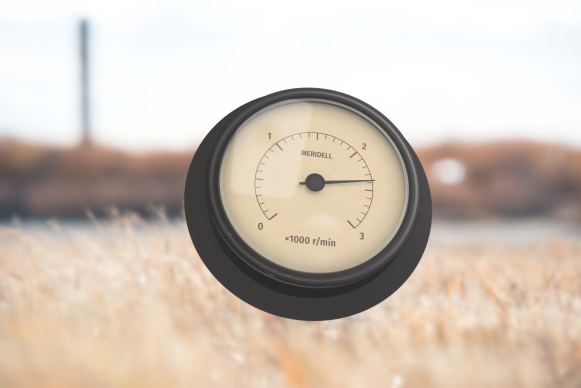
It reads 2400,rpm
